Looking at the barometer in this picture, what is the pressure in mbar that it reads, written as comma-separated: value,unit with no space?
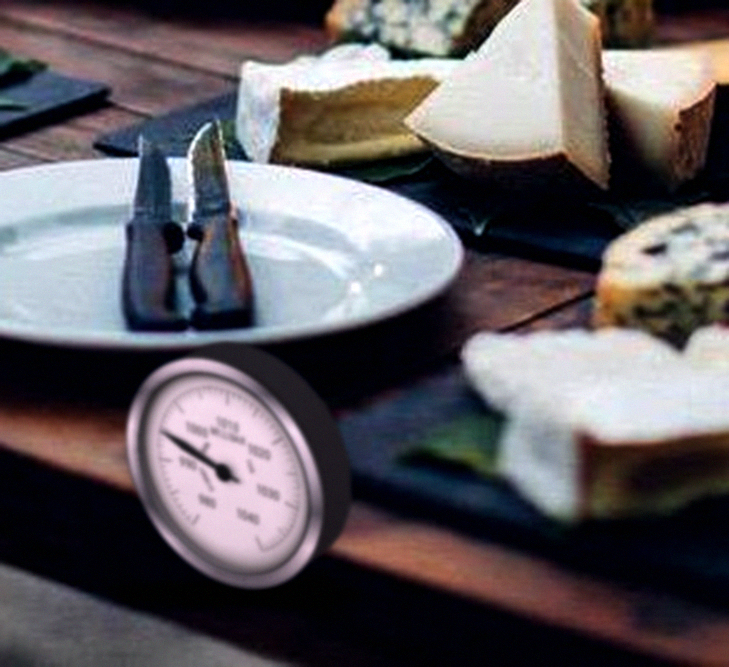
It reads 995,mbar
